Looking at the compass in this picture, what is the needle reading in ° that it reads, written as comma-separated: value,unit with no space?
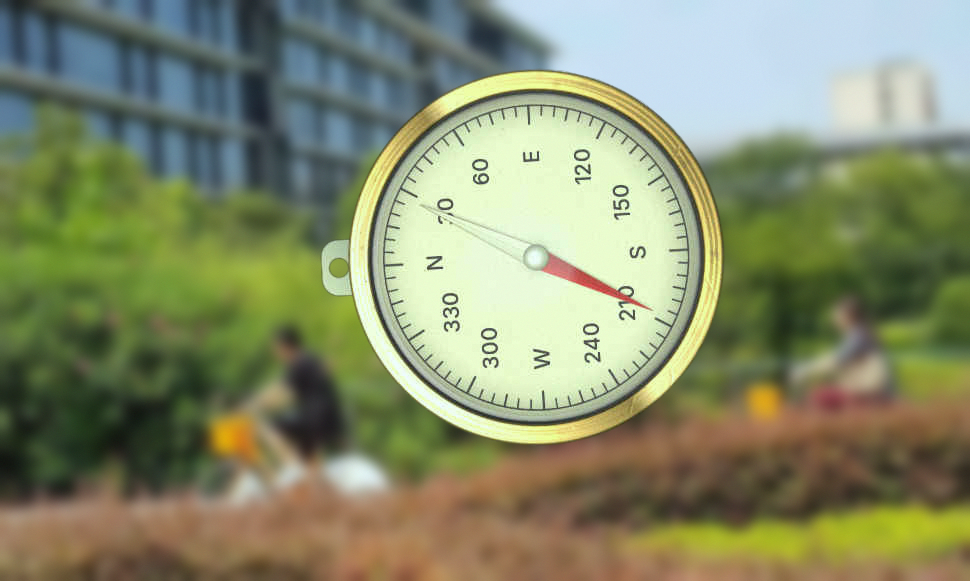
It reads 207.5,°
